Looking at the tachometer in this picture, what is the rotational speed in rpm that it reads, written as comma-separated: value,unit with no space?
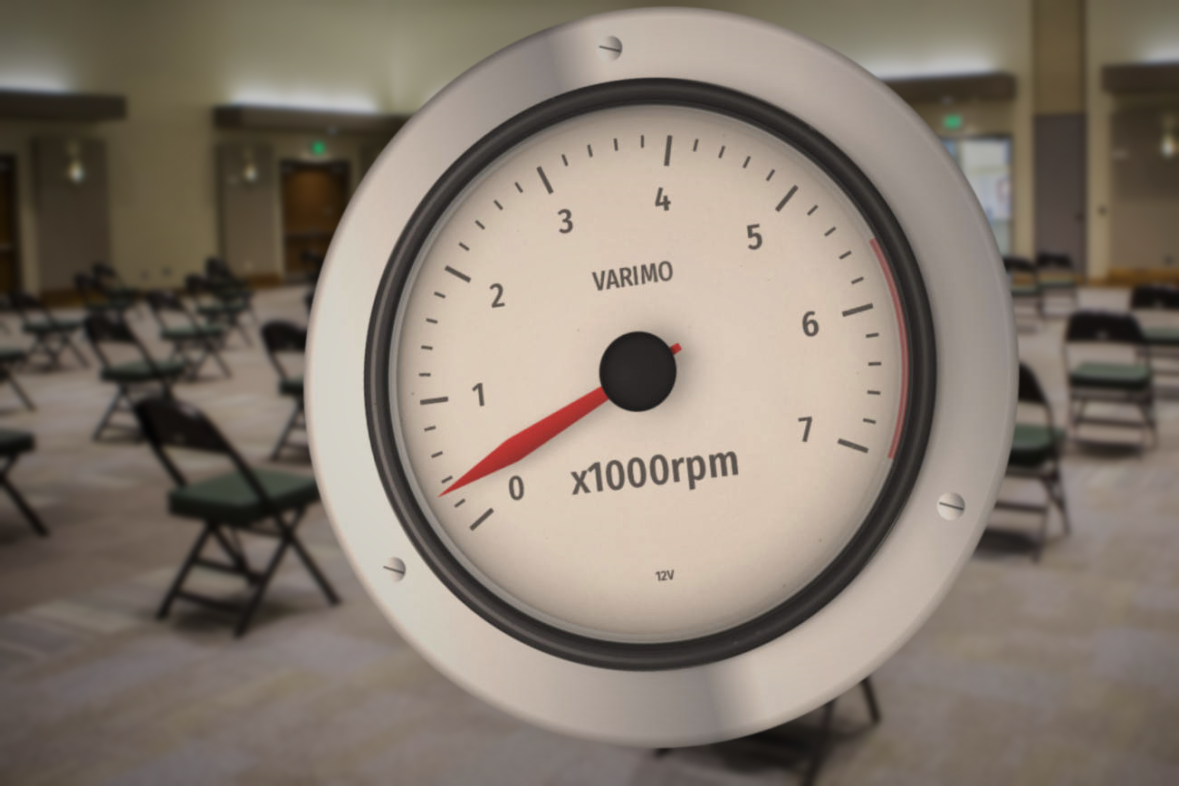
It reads 300,rpm
